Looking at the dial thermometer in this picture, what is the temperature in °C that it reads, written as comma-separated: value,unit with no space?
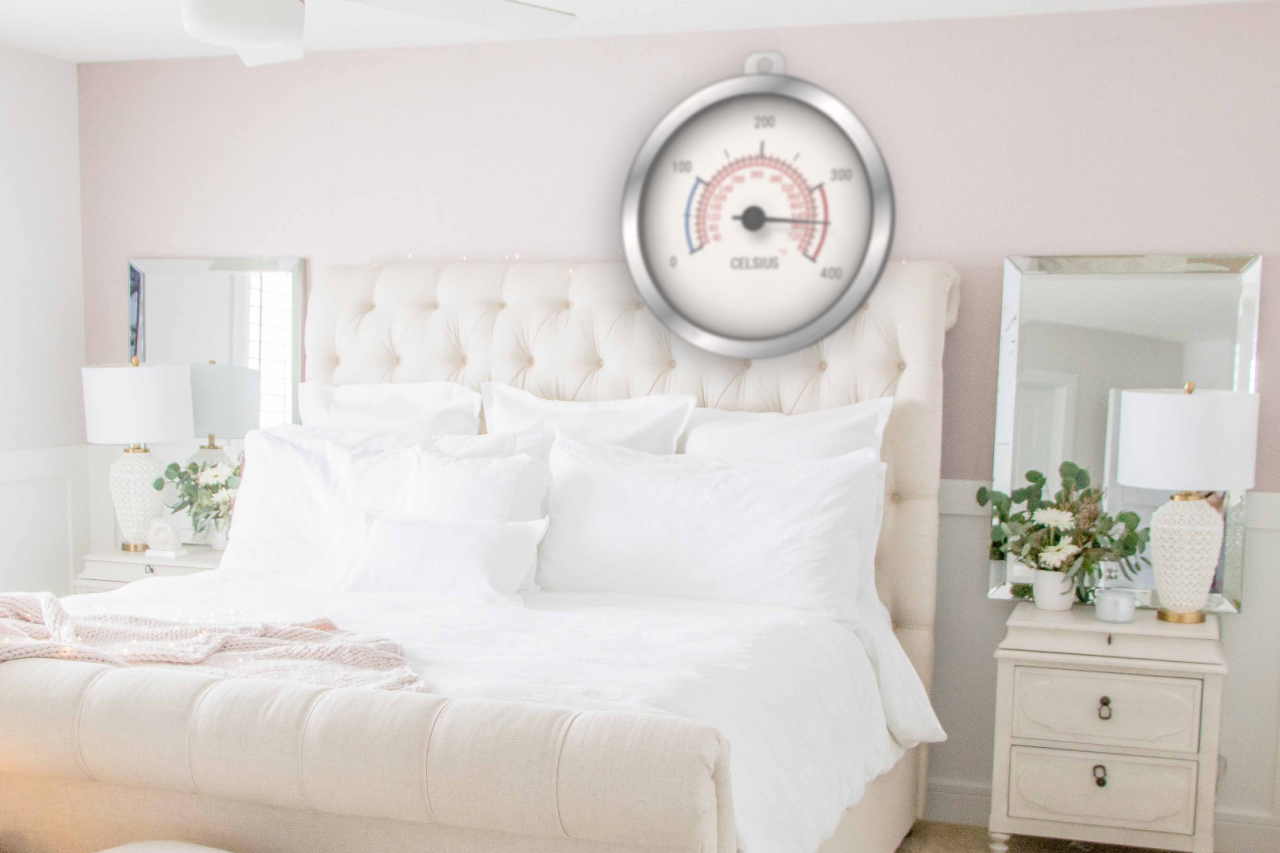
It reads 350,°C
